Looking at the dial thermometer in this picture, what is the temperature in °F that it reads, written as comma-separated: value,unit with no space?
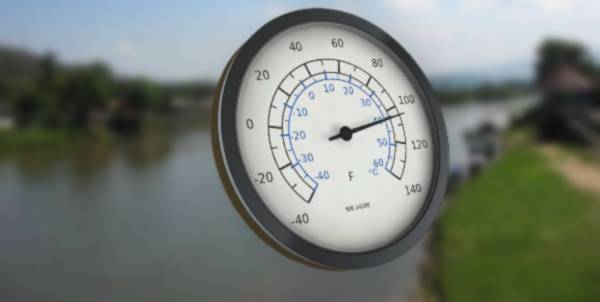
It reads 105,°F
